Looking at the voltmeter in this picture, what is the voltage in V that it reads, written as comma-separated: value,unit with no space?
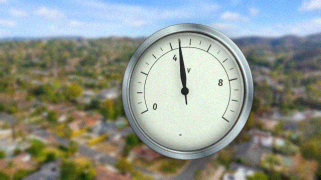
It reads 4.5,V
